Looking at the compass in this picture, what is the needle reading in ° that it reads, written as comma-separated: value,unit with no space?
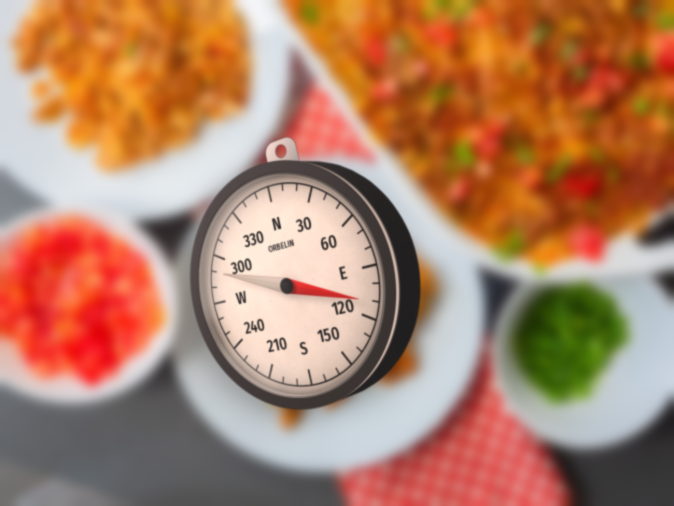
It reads 110,°
